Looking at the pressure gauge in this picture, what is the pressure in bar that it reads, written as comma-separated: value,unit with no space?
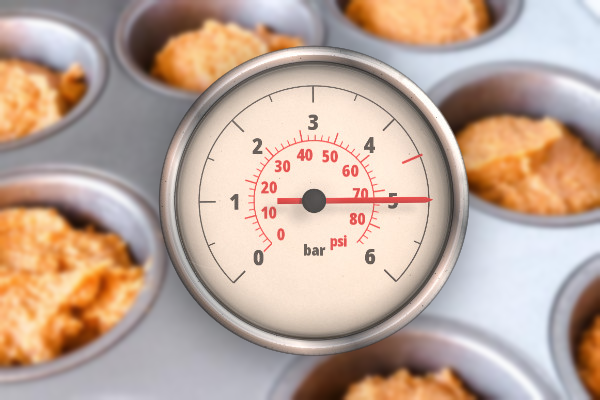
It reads 5,bar
